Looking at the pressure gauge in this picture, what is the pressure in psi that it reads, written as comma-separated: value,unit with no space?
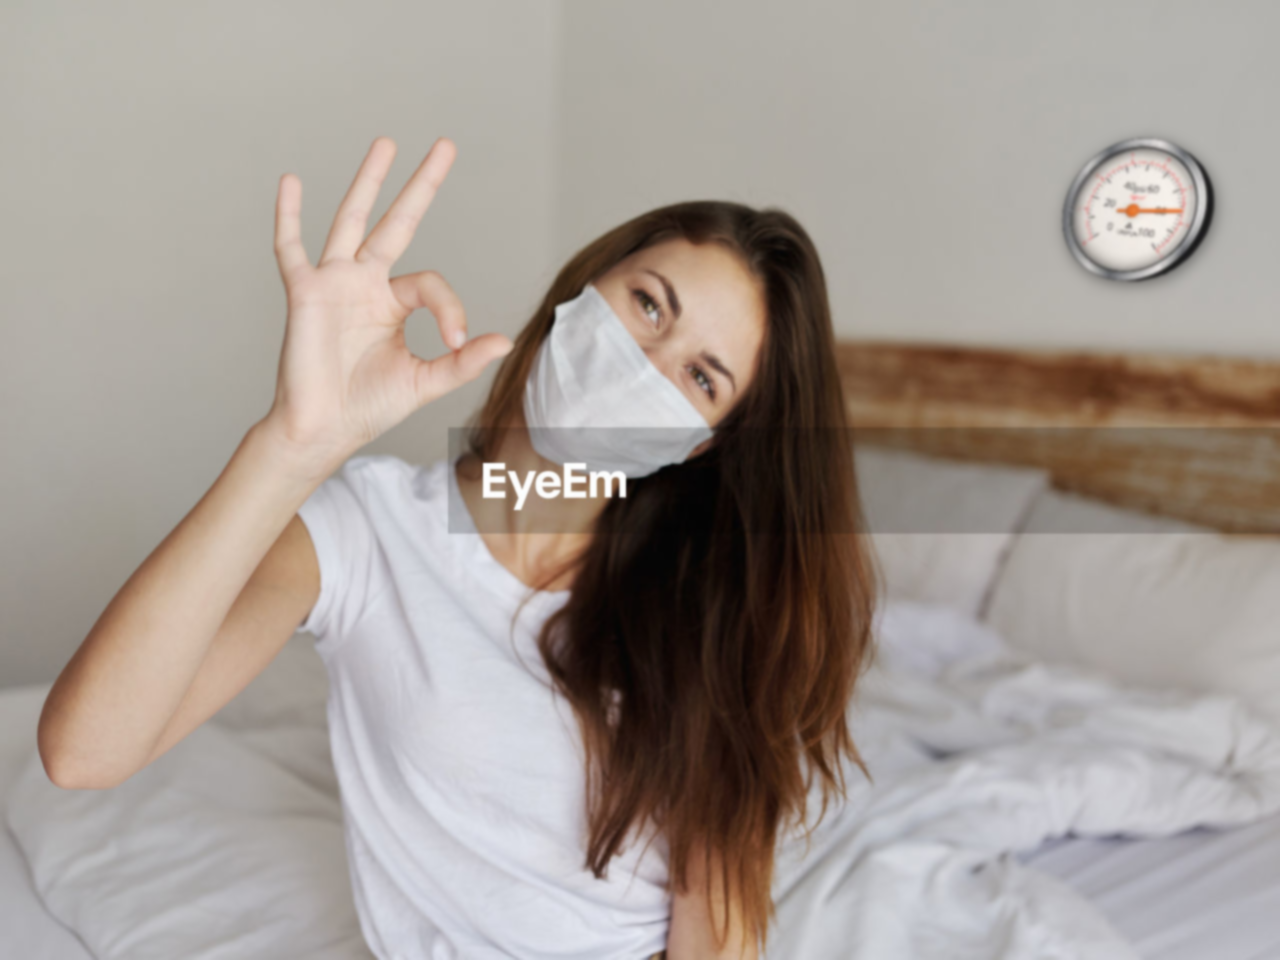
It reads 80,psi
